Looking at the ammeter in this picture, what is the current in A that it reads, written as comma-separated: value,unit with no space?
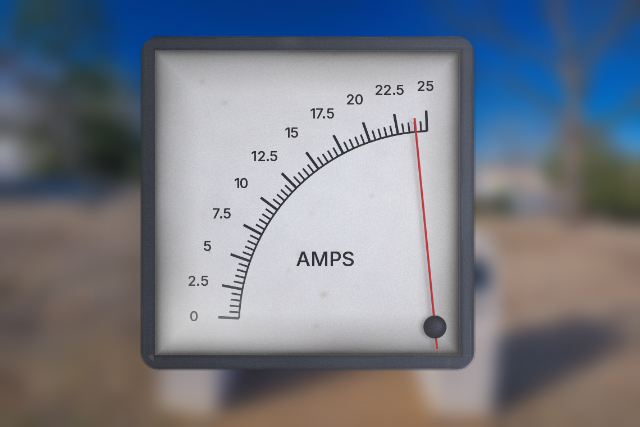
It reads 24,A
